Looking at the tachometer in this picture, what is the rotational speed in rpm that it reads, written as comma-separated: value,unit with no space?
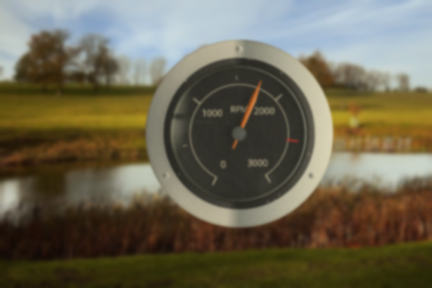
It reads 1750,rpm
